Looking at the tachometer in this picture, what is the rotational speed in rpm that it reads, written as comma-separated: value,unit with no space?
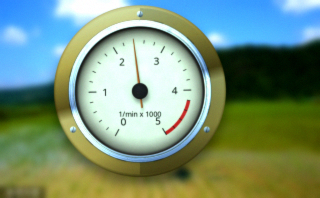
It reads 2400,rpm
